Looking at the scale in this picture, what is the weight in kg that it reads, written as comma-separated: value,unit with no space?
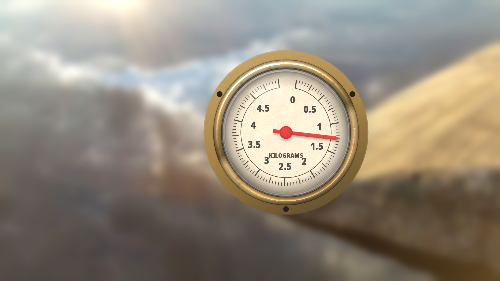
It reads 1.25,kg
